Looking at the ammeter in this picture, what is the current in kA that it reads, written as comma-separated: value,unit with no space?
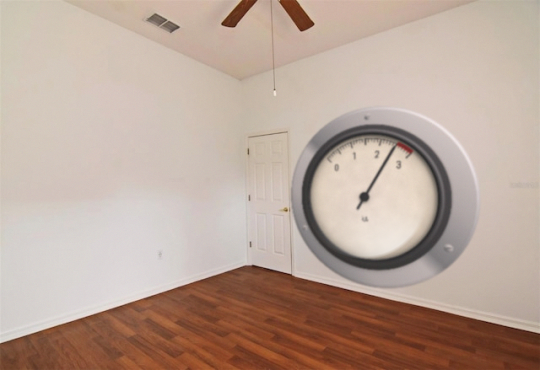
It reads 2.5,kA
